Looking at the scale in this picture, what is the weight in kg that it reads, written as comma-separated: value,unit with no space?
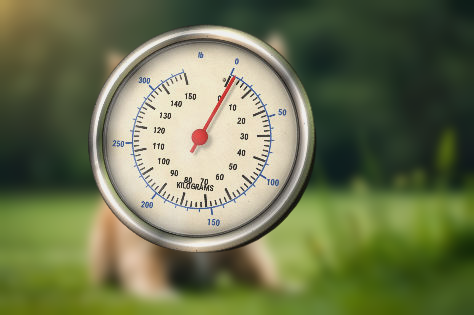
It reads 2,kg
